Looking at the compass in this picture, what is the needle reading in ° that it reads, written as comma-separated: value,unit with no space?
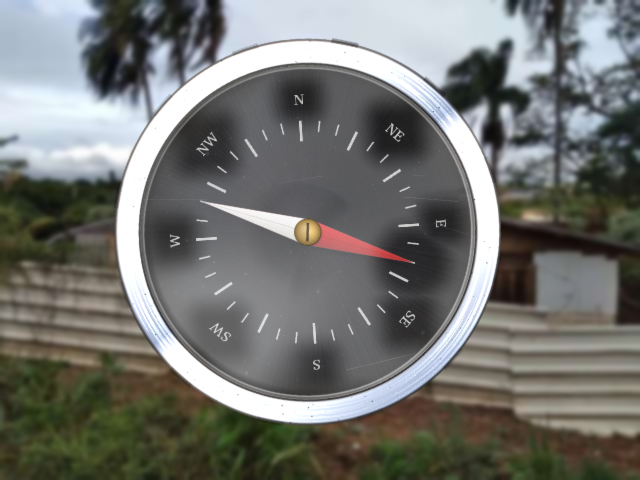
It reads 110,°
